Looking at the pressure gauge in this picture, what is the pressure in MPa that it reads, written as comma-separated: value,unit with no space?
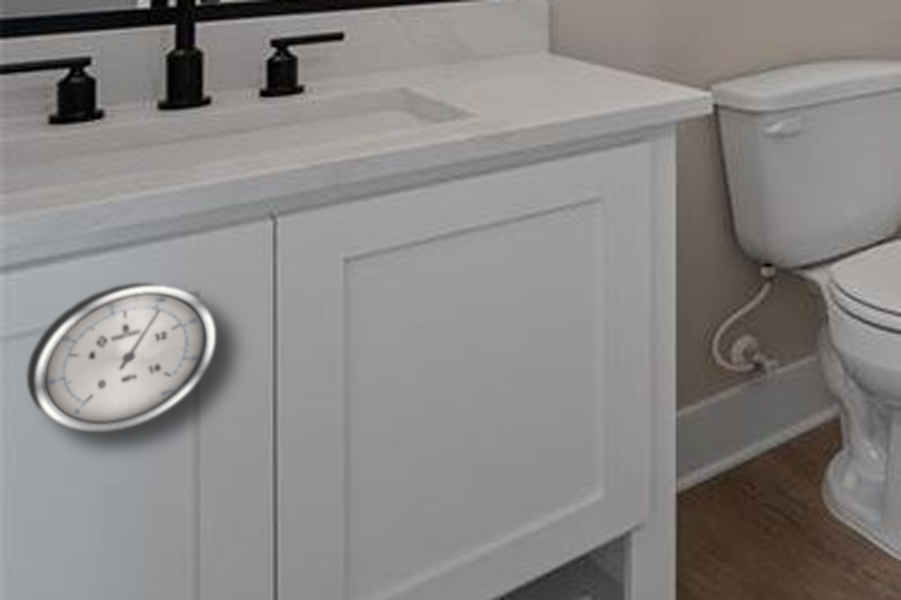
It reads 10,MPa
